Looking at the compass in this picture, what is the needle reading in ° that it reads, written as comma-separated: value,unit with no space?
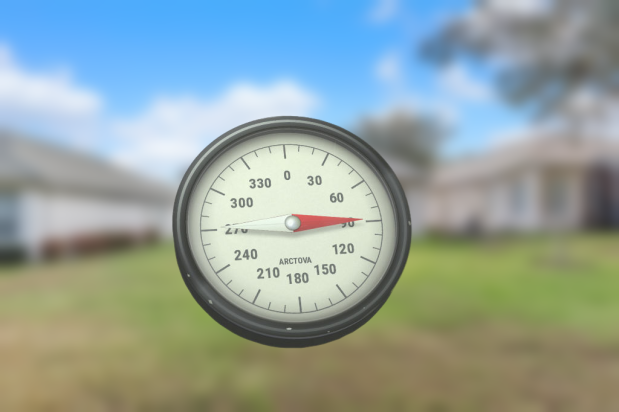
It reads 90,°
